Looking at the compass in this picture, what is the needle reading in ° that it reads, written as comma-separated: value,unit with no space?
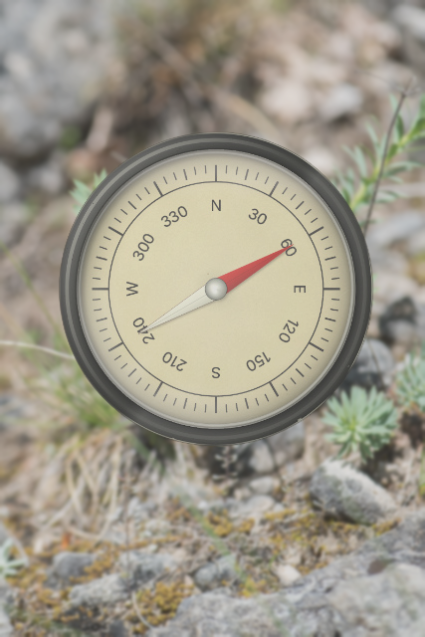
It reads 60,°
